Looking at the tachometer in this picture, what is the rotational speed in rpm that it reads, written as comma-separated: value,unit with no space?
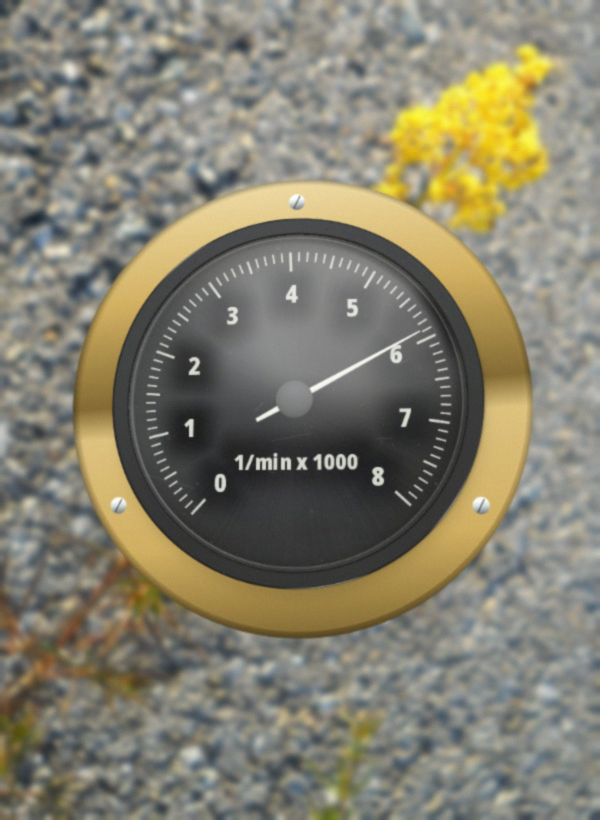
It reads 5900,rpm
